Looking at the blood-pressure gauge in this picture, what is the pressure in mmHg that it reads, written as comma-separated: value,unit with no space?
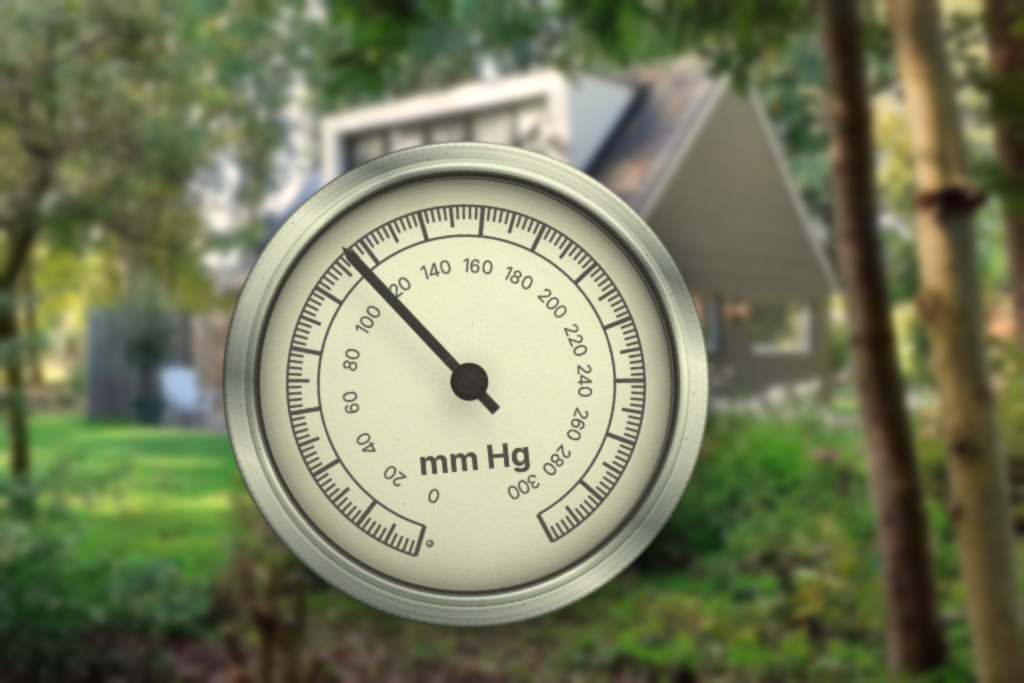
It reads 114,mmHg
